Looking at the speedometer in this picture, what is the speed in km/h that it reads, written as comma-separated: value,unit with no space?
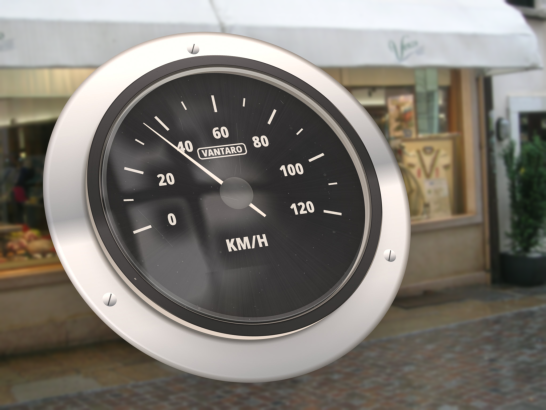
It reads 35,km/h
